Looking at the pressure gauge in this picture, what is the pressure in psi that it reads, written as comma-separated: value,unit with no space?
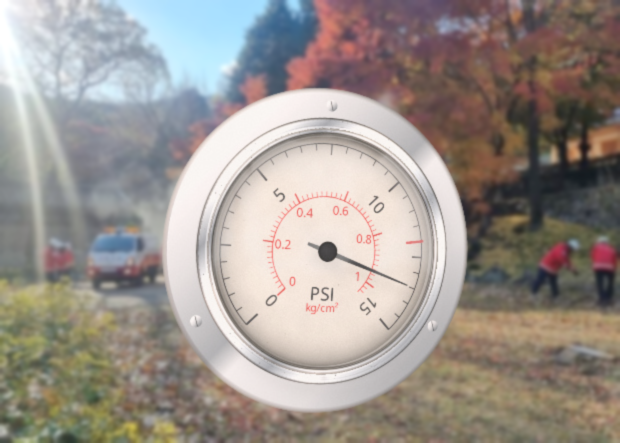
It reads 13.5,psi
